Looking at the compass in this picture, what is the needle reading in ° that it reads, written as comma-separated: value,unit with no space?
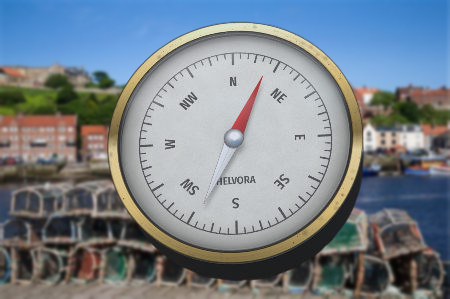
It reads 25,°
